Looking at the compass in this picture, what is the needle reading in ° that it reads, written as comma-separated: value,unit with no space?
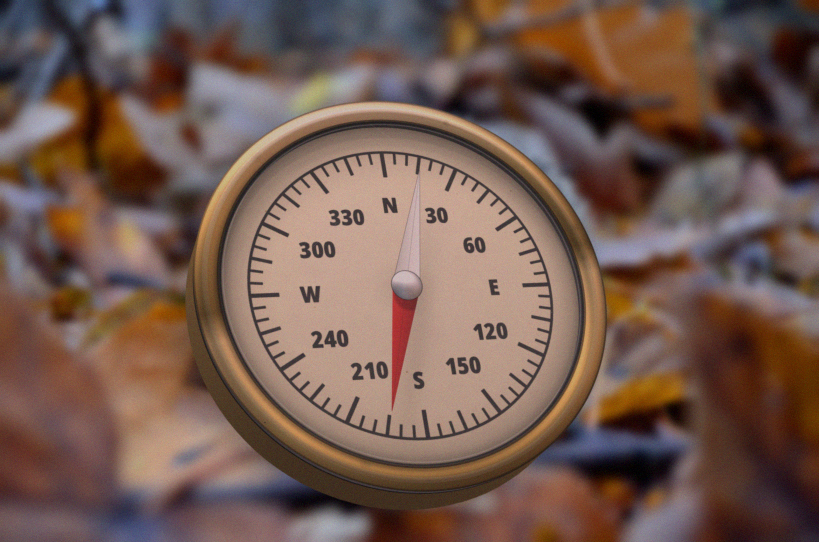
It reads 195,°
